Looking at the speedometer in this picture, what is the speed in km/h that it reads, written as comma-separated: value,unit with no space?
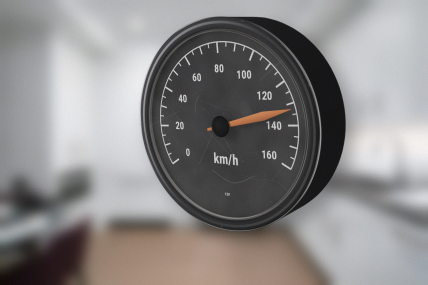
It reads 132.5,km/h
